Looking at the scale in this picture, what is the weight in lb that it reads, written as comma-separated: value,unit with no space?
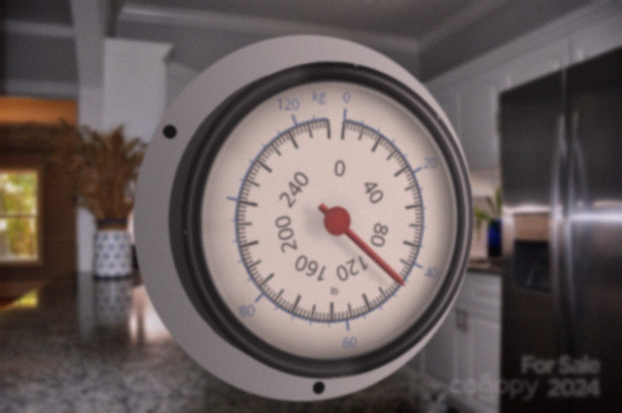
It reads 100,lb
